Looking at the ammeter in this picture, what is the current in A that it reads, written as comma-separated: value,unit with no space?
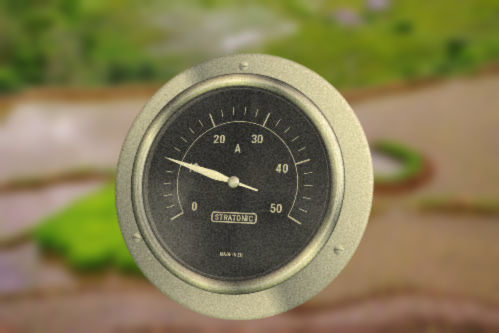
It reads 10,A
